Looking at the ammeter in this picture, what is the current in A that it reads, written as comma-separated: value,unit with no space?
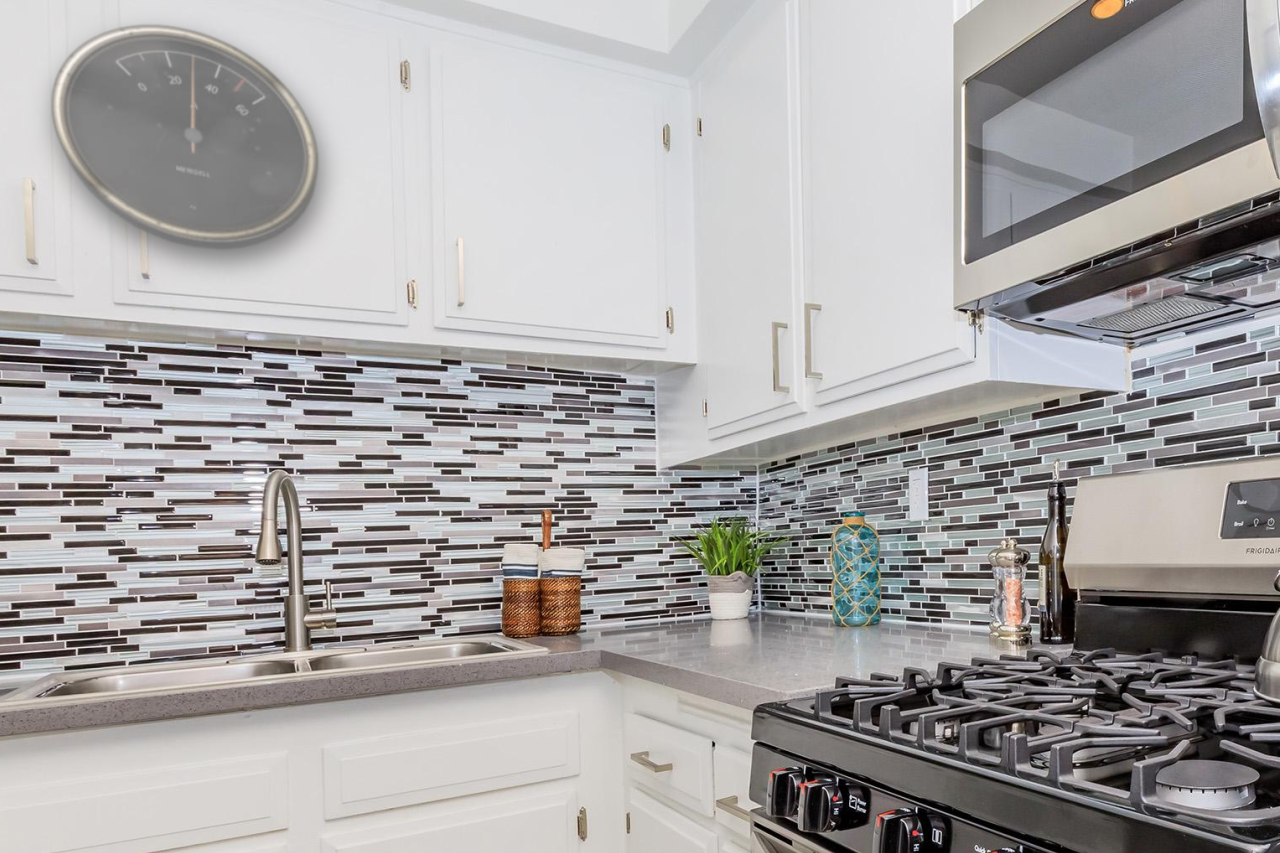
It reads 30,A
